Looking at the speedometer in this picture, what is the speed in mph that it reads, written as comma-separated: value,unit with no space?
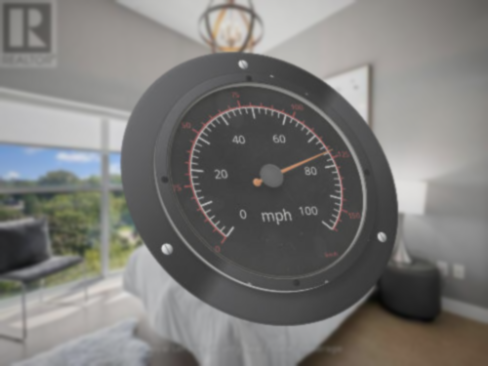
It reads 76,mph
